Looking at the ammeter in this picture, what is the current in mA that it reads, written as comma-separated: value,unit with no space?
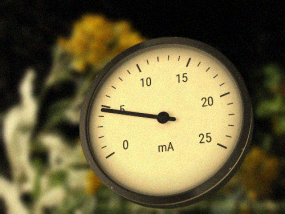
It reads 4.5,mA
